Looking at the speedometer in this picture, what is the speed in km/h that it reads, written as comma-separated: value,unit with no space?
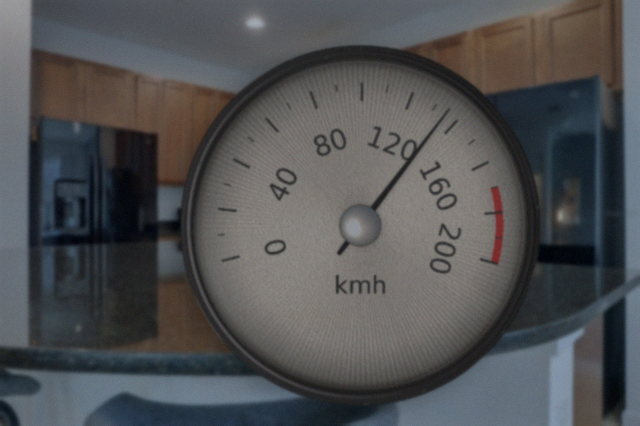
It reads 135,km/h
